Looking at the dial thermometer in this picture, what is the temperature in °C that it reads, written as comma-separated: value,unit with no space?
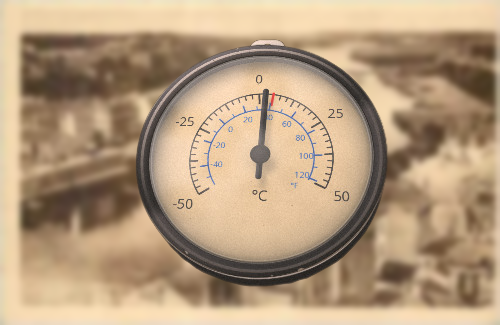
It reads 2.5,°C
